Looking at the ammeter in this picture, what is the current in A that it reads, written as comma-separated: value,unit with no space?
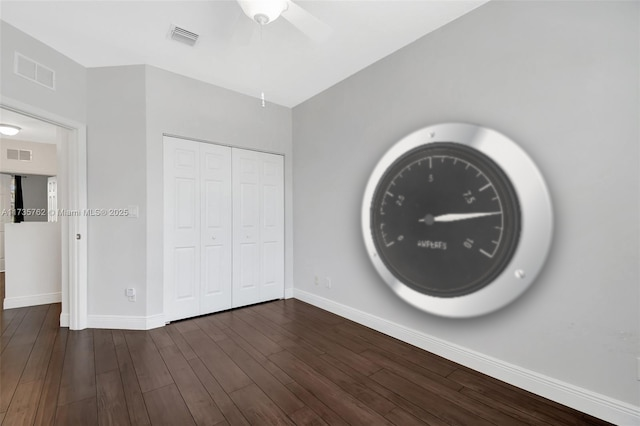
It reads 8.5,A
